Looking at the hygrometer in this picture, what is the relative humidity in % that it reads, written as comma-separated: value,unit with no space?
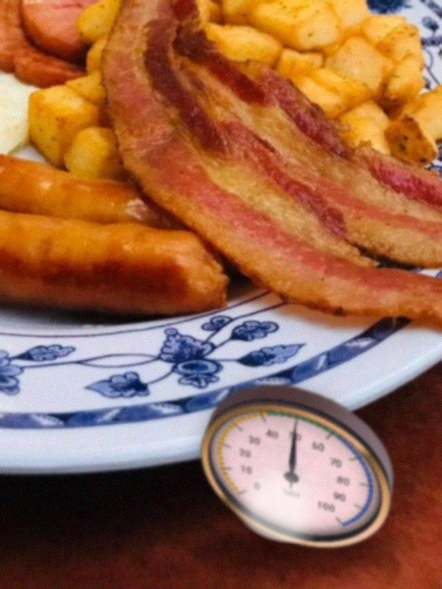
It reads 50,%
